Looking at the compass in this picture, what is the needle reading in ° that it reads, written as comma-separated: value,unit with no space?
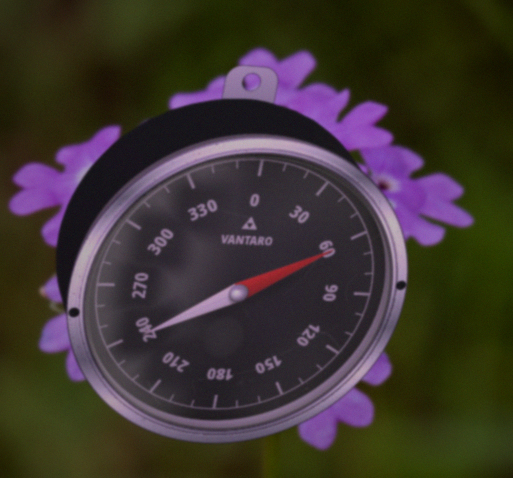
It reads 60,°
